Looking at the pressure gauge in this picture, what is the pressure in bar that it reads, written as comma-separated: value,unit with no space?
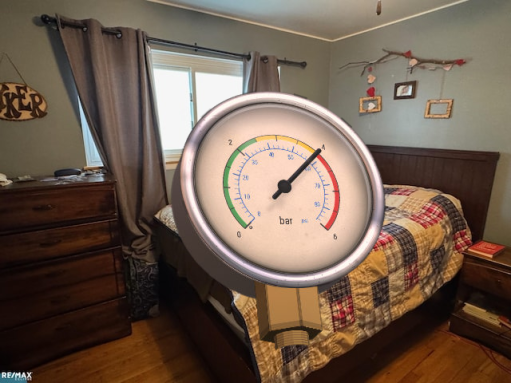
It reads 4,bar
